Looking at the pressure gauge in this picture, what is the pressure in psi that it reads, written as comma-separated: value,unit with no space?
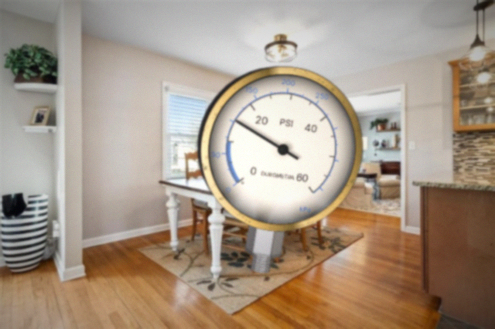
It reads 15,psi
